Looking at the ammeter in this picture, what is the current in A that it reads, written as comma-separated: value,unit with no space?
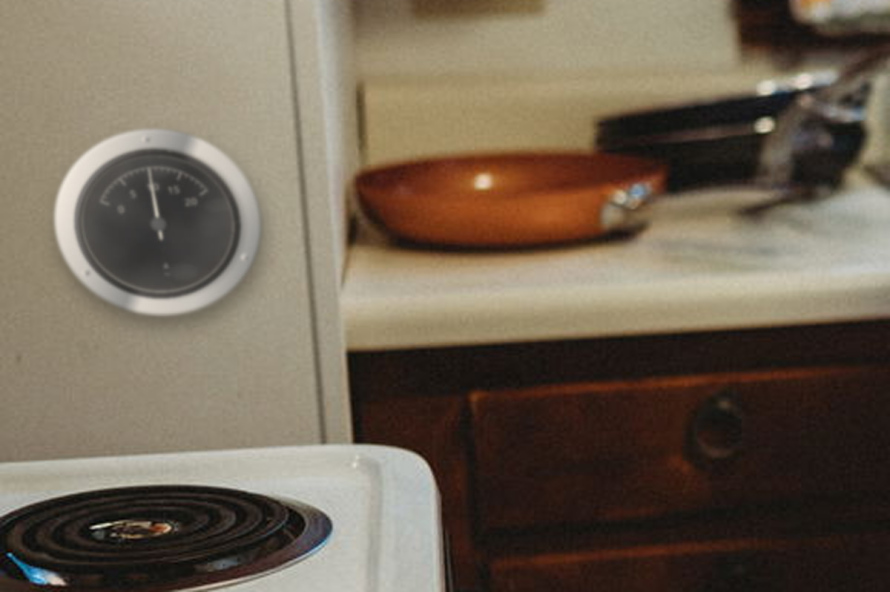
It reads 10,A
